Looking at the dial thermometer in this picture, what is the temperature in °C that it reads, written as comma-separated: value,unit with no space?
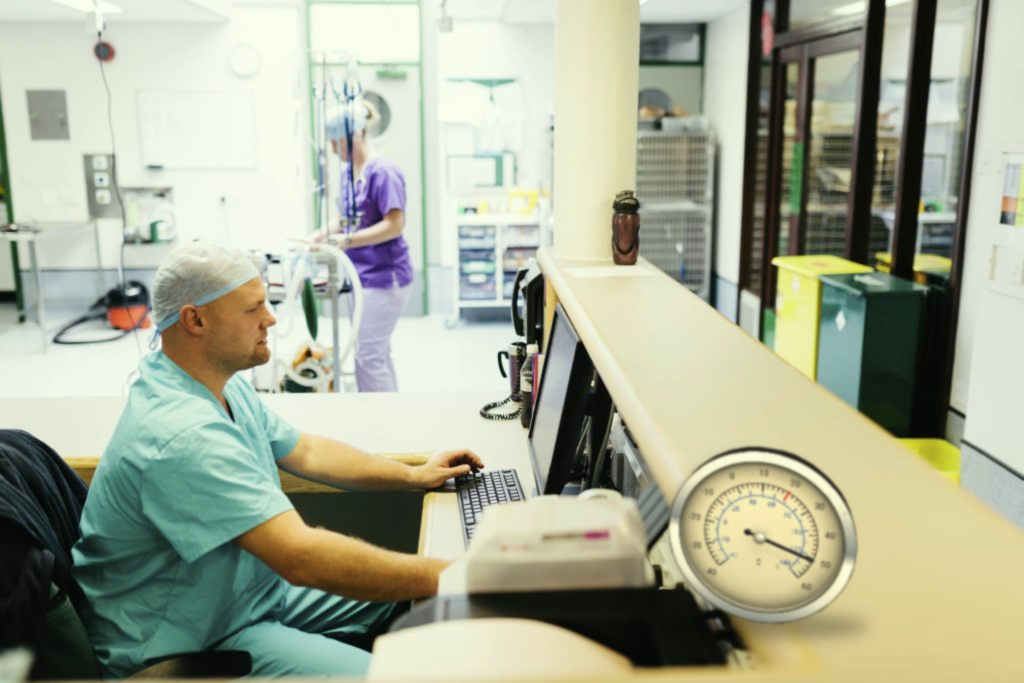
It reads 50,°C
